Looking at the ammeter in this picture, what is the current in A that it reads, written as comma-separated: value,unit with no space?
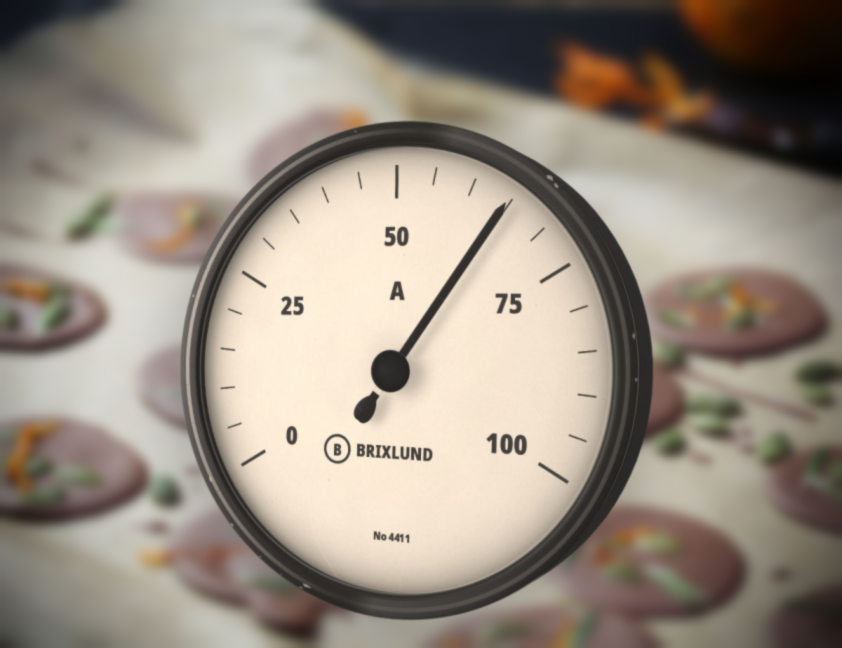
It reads 65,A
